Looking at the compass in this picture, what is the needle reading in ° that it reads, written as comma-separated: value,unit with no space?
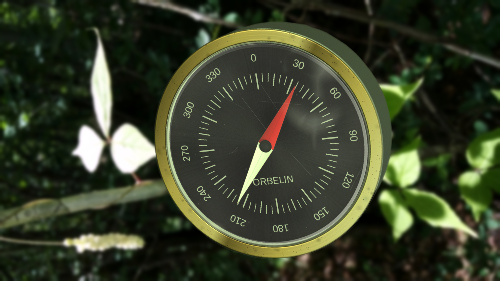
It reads 35,°
